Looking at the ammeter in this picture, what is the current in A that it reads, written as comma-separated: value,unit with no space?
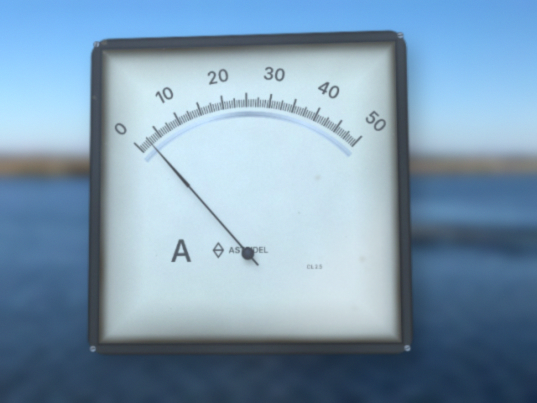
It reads 2.5,A
